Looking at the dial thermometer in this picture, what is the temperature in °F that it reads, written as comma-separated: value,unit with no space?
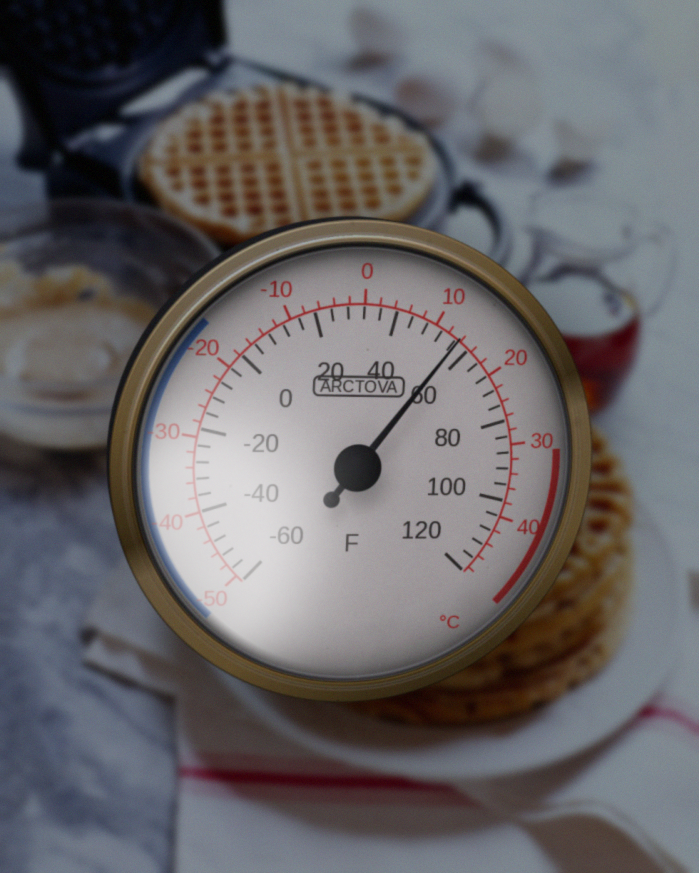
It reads 56,°F
